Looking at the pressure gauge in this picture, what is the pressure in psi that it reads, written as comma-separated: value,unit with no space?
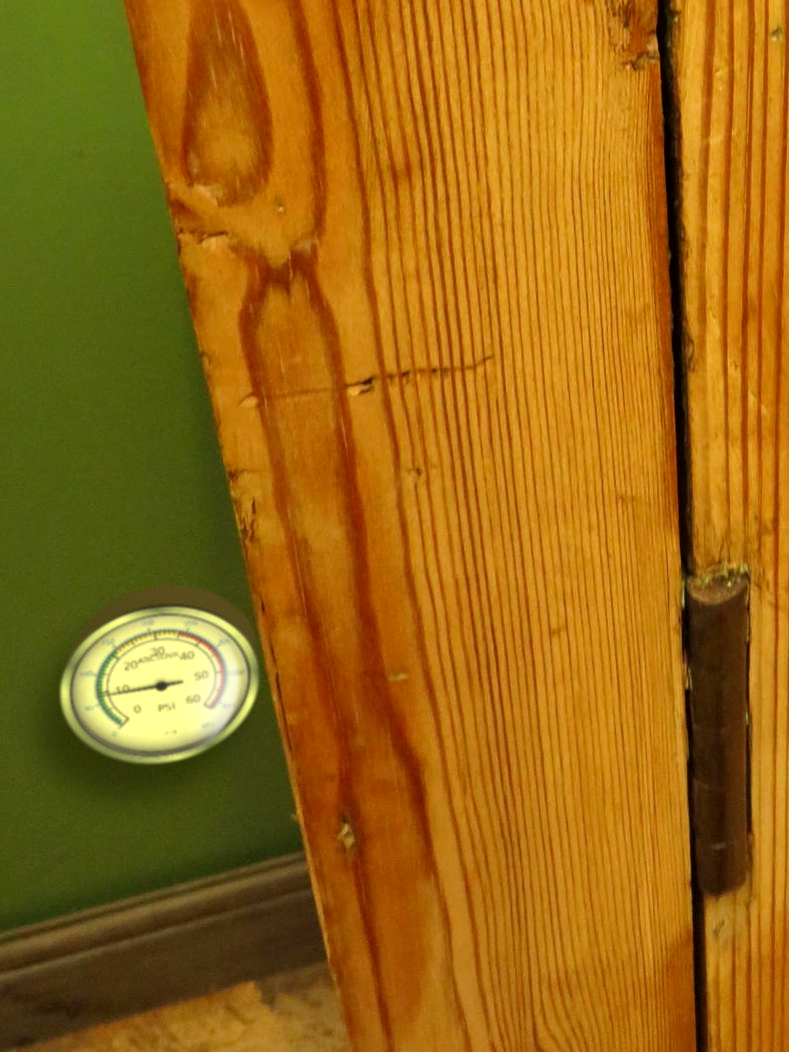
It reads 10,psi
